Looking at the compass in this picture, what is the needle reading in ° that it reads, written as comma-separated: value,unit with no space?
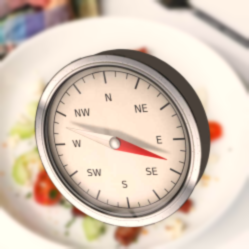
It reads 110,°
